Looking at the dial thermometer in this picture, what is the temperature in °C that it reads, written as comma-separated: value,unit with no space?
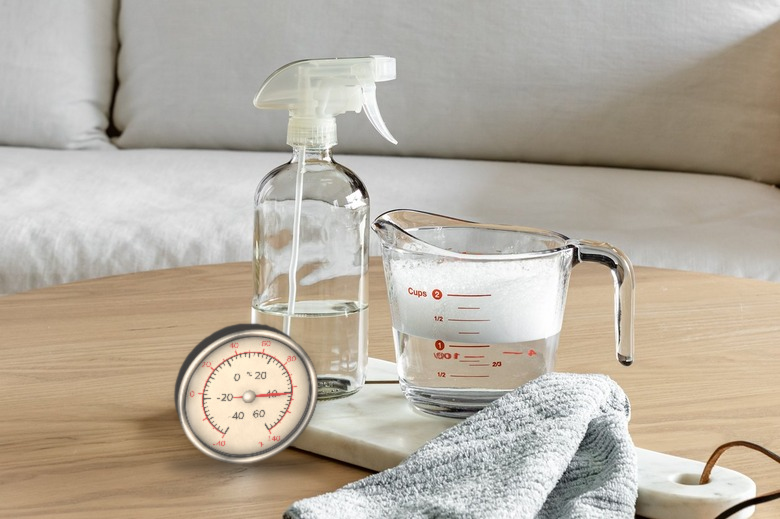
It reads 40,°C
